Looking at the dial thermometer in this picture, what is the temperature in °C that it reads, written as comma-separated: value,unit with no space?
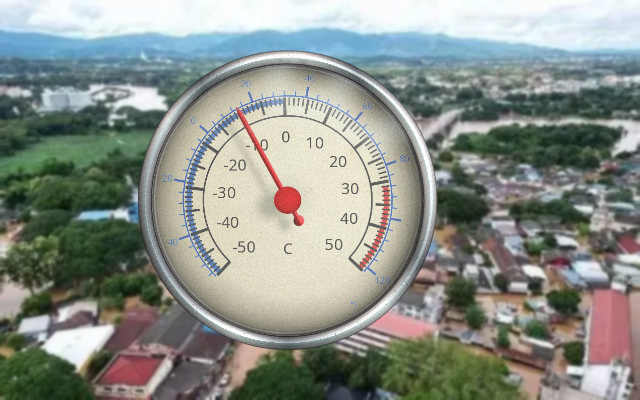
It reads -10,°C
